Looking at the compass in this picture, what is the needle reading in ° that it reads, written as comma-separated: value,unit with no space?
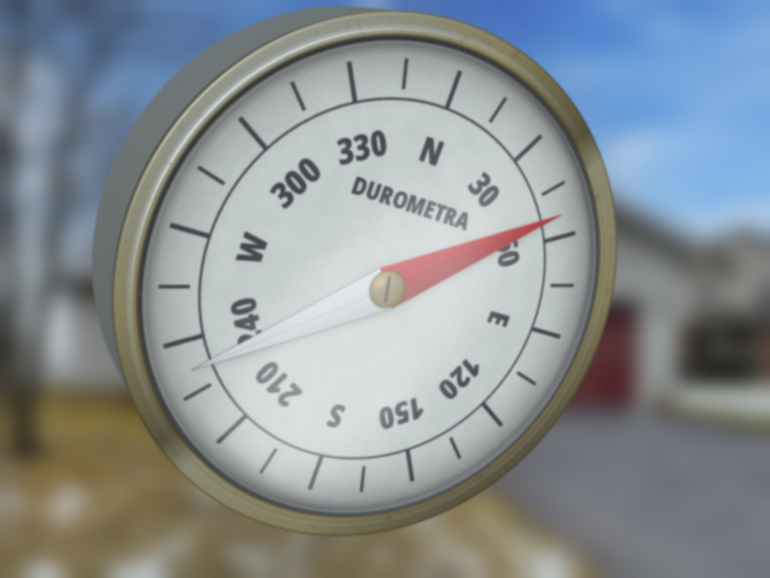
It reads 52.5,°
